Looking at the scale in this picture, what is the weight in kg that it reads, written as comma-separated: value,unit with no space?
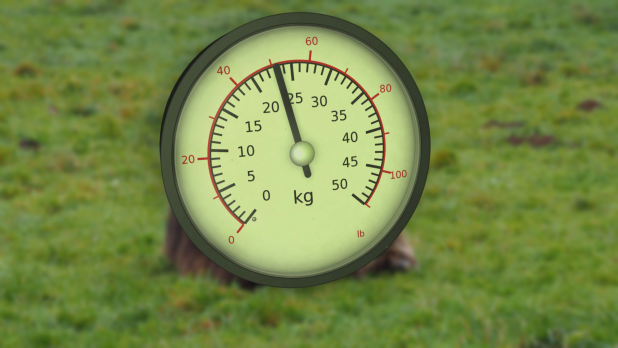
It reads 23,kg
